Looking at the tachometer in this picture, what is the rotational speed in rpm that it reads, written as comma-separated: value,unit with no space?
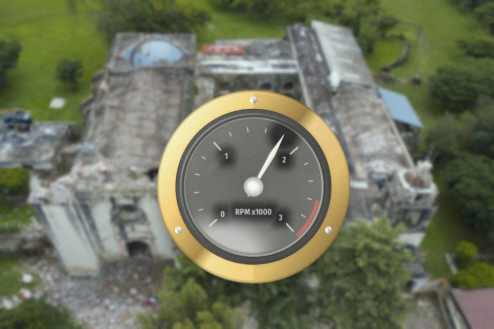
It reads 1800,rpm
